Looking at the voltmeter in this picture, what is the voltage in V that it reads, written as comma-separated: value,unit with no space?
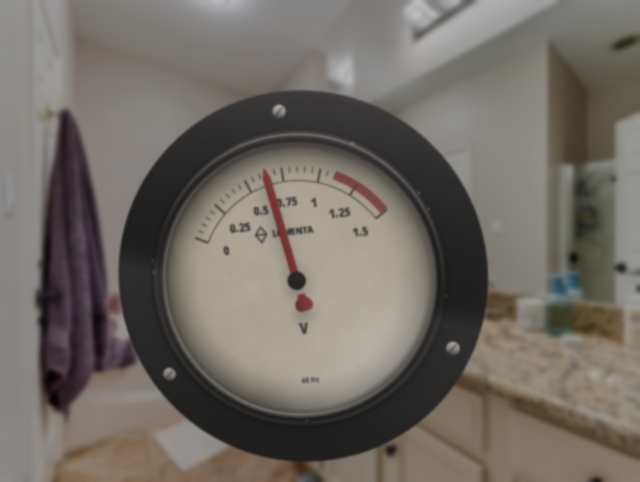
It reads 0.65,V
